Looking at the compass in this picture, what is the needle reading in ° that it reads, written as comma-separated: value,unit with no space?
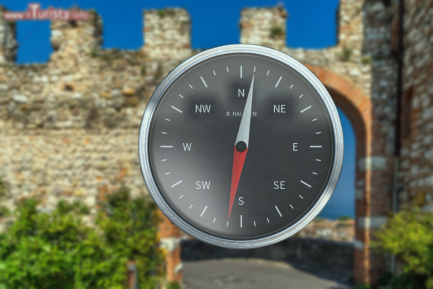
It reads 190,°
